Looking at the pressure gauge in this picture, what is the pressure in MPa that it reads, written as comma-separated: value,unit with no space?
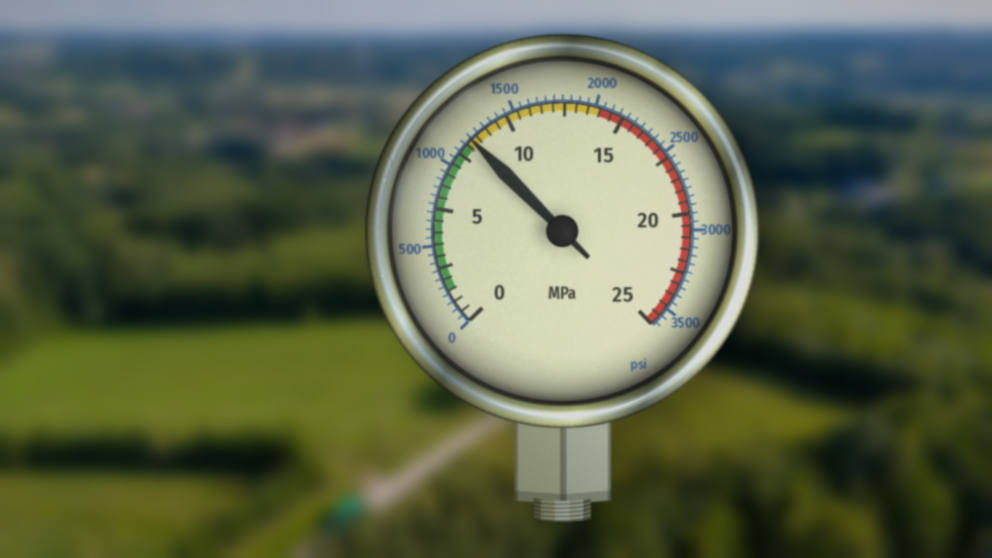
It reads 8.25,MPa
